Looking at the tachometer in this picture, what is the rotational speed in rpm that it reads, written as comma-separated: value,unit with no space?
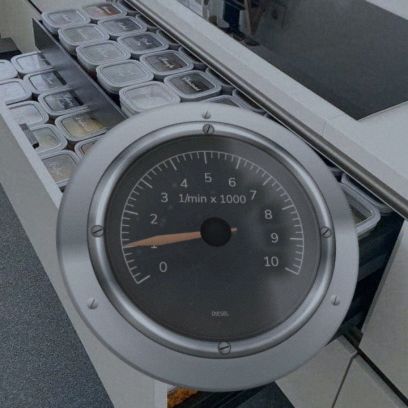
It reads 1000,rpm
